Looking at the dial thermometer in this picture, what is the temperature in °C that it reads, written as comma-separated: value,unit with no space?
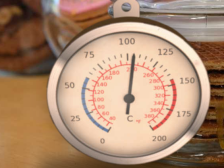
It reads 105,°C
